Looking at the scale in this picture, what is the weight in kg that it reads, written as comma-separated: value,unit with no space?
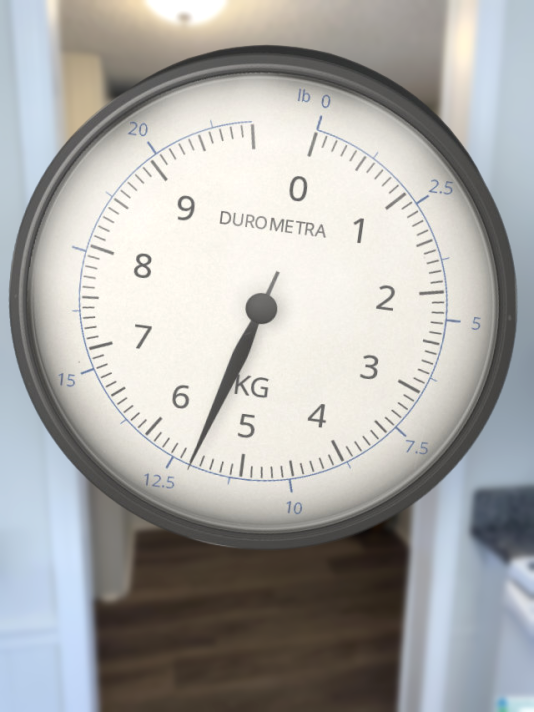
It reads 5.5,kg
